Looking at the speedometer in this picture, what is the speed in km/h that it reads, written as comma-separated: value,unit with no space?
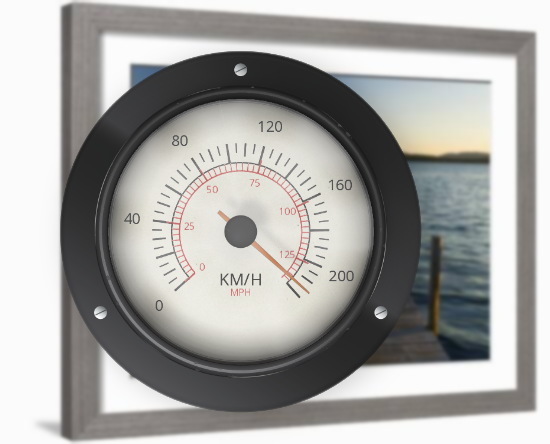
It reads 215,km/h
